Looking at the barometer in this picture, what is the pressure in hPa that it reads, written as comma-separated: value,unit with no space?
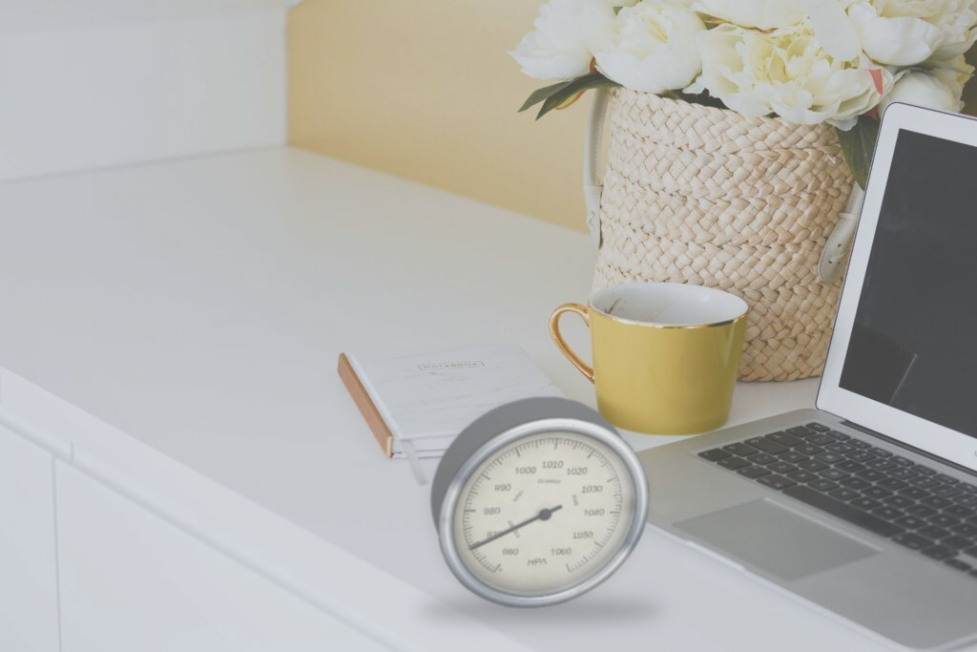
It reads 970,hPa
